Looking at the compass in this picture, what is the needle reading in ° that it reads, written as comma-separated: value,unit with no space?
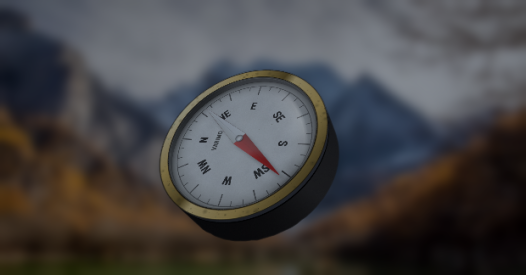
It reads 215,°
